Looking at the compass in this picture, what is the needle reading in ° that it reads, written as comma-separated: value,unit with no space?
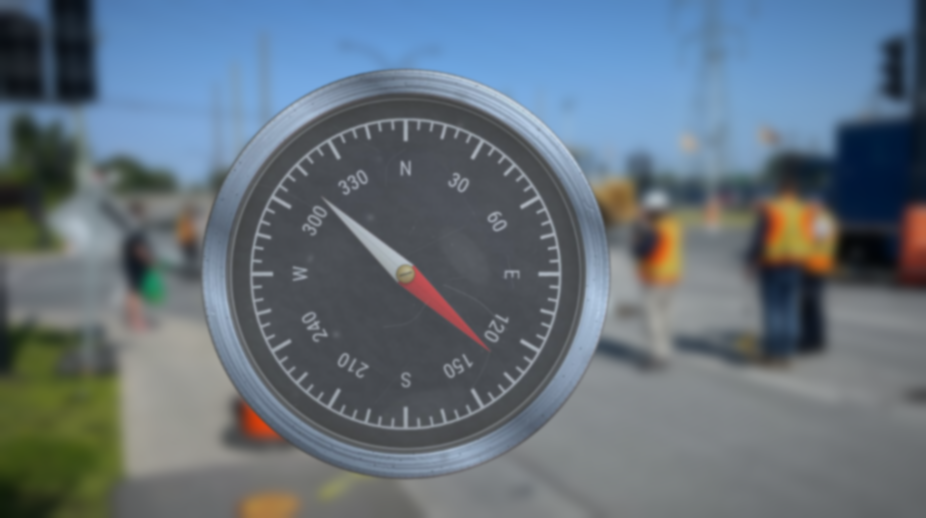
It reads 132.5,°
